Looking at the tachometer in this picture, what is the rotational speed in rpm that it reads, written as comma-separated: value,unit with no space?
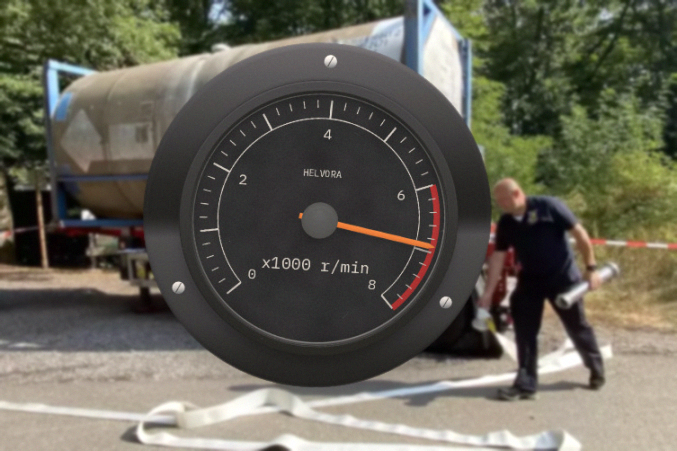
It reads 6900,rpm
